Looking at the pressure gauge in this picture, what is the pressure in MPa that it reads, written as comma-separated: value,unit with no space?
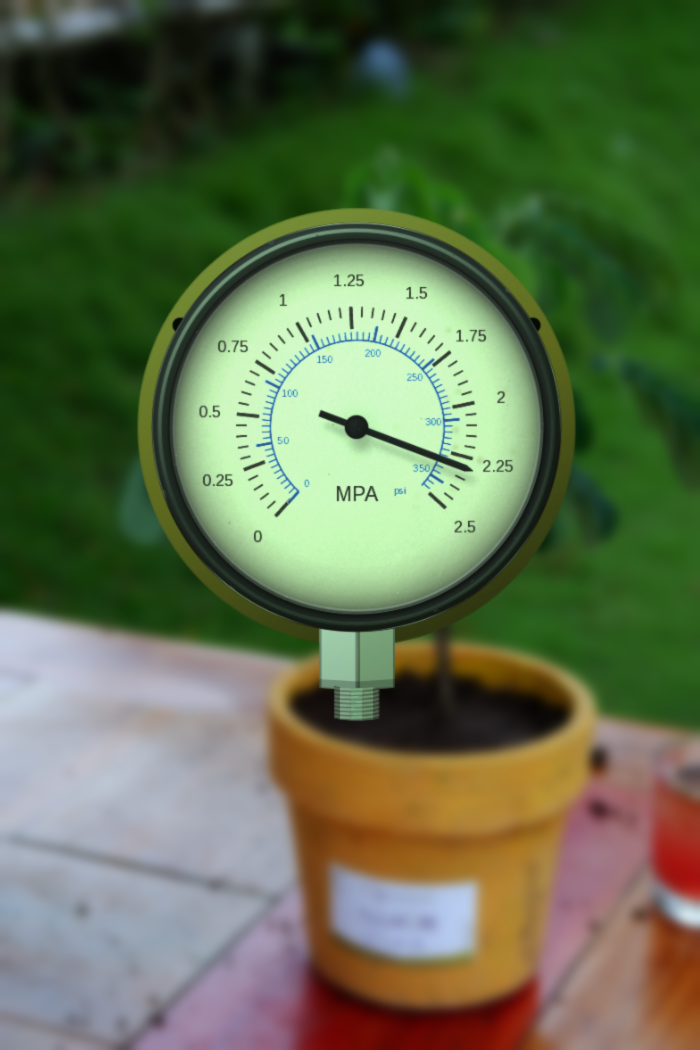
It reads 2.3,MPa
